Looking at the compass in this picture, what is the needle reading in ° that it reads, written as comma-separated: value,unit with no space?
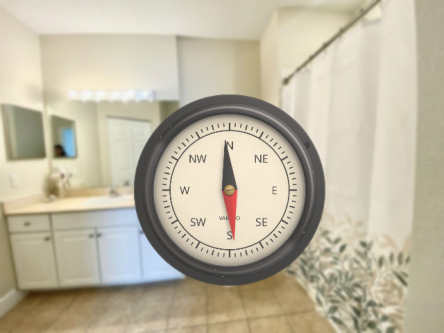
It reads 175,°
